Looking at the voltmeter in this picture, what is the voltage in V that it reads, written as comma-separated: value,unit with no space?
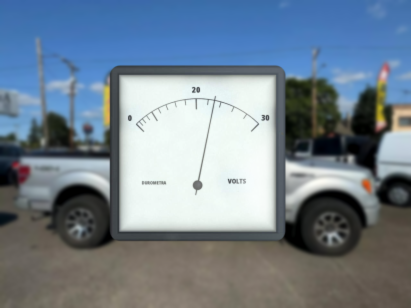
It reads 23,V
